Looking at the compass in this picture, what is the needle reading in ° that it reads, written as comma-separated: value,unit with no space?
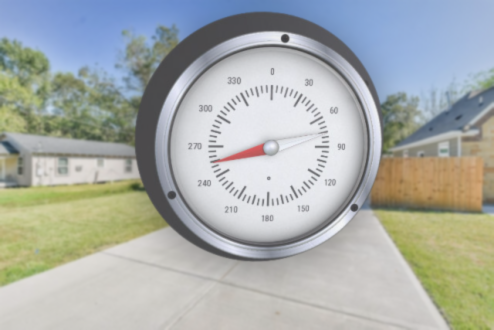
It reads 255,°
